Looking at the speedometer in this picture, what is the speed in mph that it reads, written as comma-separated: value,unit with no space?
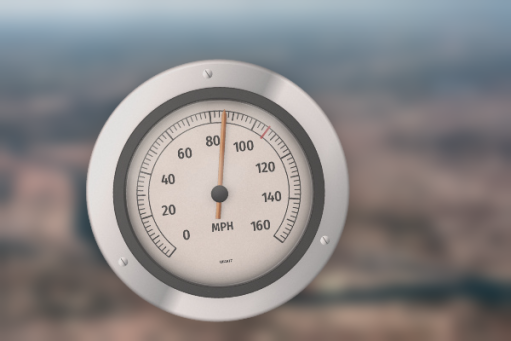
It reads 86,mph
